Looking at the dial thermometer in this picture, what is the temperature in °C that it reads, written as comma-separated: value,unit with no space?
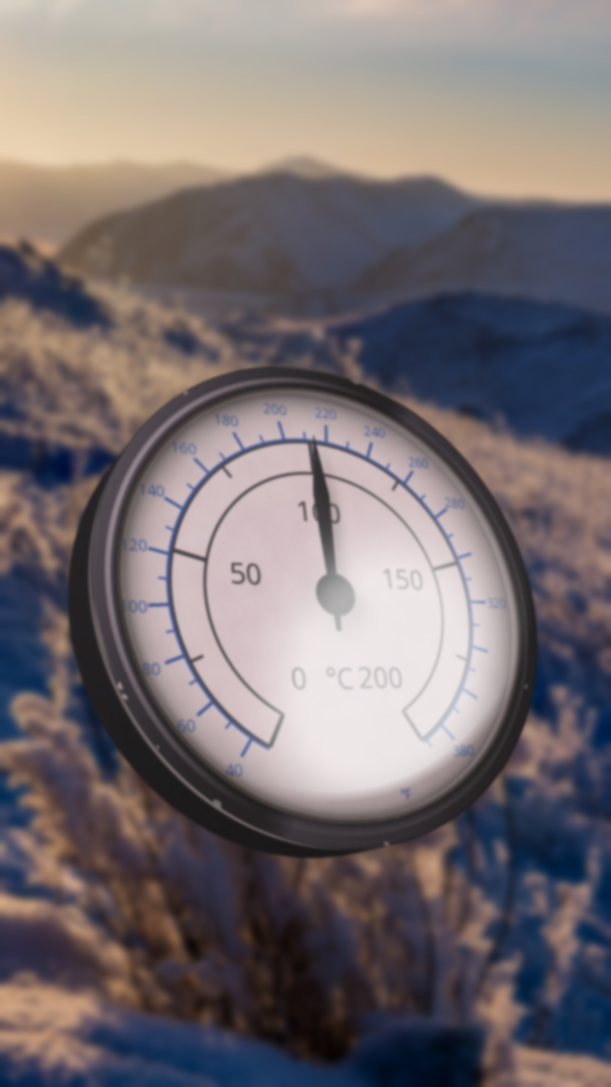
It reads 100,°C
